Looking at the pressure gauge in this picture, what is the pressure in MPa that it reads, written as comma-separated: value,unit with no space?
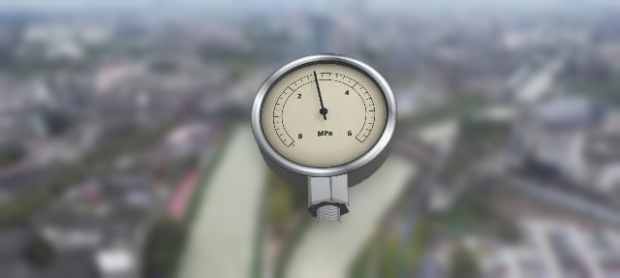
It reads 2.8,MPa
